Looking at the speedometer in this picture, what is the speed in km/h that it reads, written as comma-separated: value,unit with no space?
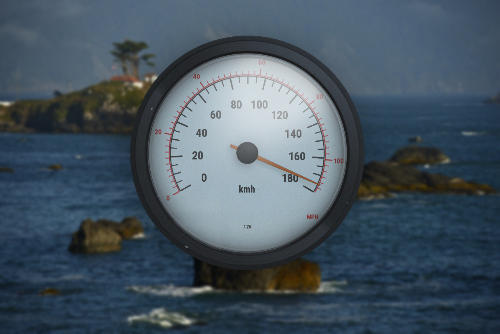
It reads 175,km/h
